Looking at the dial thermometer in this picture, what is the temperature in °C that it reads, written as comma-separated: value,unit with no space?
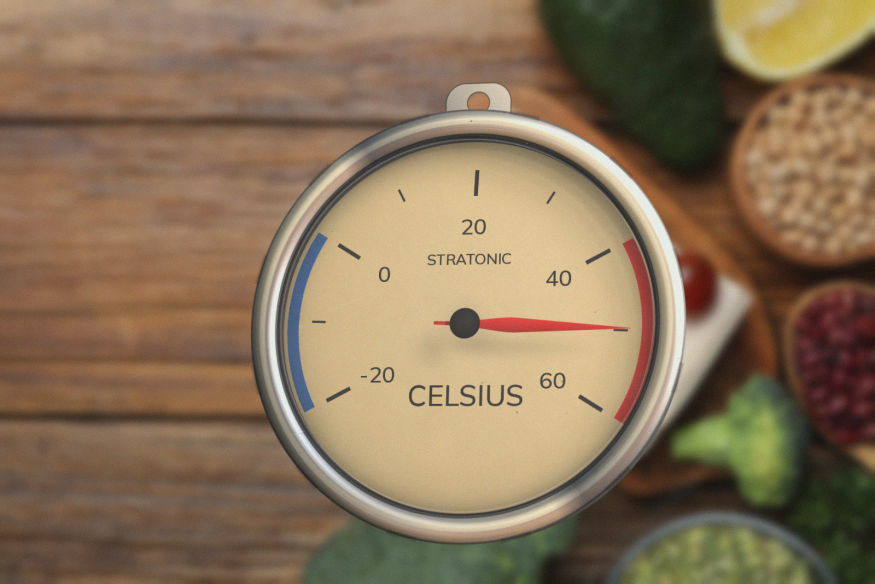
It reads 50,°C
